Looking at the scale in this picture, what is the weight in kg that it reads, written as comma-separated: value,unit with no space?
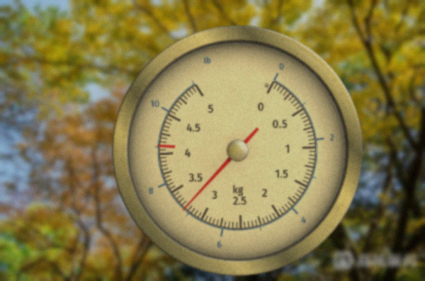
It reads 3.25,kg
